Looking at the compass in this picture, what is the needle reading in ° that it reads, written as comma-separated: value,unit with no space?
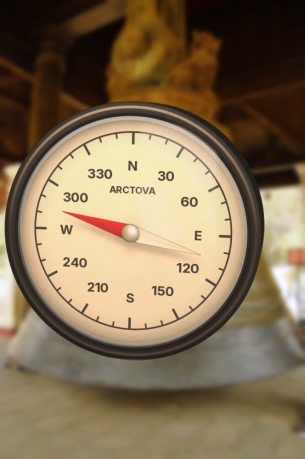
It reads 285,°
